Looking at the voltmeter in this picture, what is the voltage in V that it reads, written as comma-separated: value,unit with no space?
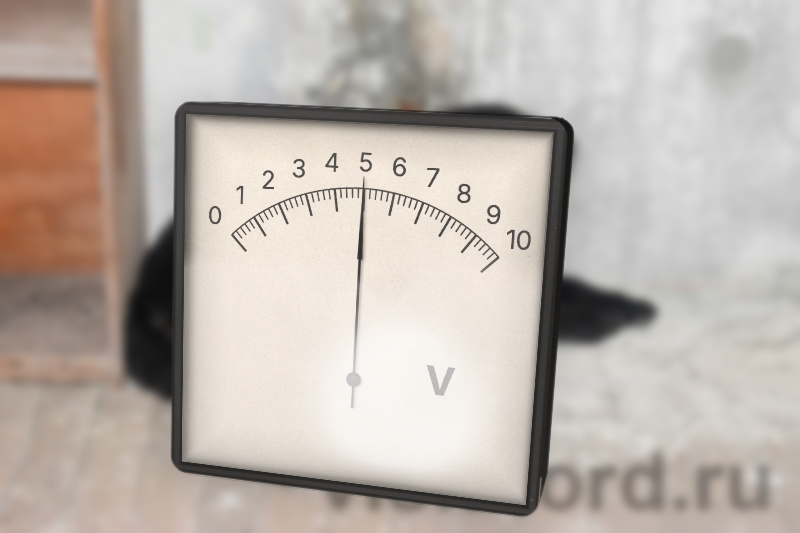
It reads 5,V
